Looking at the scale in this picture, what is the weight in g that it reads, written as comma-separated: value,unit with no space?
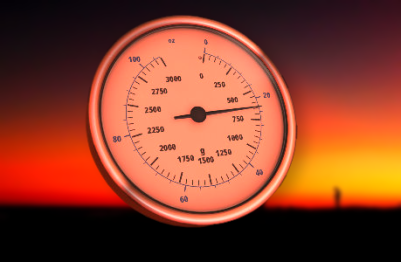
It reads 650,g
